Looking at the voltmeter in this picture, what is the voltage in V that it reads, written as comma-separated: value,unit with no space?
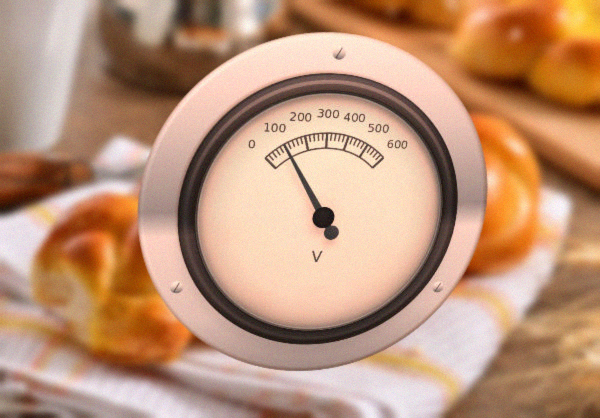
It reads 100,V
